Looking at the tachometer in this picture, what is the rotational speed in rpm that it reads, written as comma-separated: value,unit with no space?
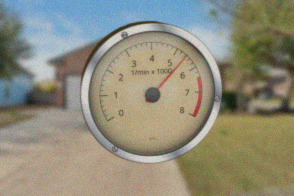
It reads 5400,rpm
